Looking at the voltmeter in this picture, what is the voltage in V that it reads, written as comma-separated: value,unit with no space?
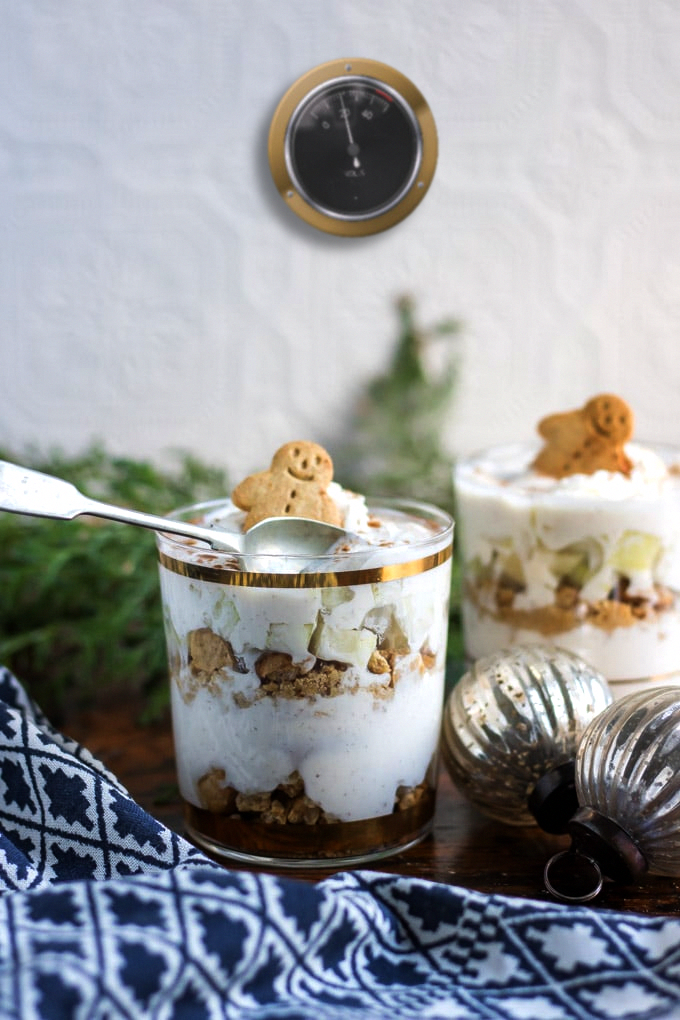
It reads 20,V
